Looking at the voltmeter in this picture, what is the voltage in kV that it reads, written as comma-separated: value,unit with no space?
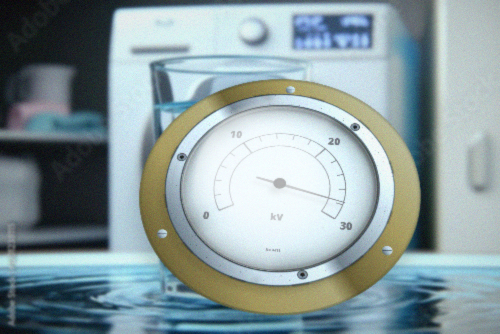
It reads 28,kV
